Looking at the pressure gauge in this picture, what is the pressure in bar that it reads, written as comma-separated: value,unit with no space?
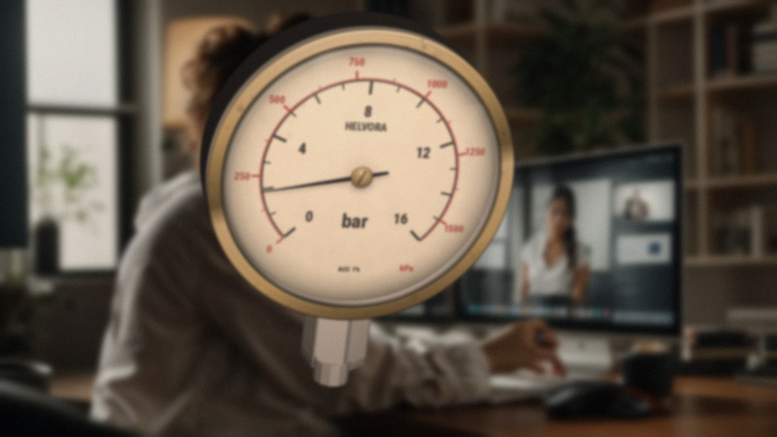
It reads 2,bar
